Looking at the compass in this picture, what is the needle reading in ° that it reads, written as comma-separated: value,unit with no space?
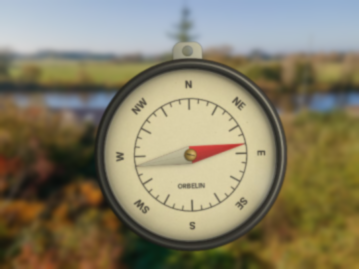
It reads 80,°
